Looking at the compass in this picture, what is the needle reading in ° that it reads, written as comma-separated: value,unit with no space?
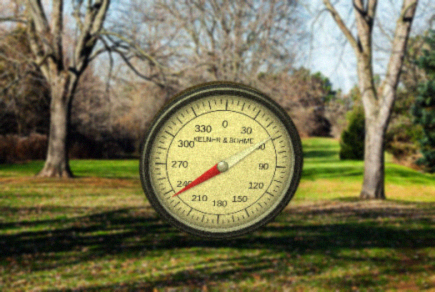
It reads 235,°
